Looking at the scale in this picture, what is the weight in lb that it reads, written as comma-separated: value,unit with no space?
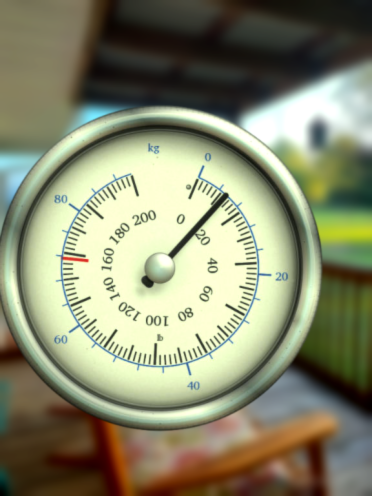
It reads 12,lb
